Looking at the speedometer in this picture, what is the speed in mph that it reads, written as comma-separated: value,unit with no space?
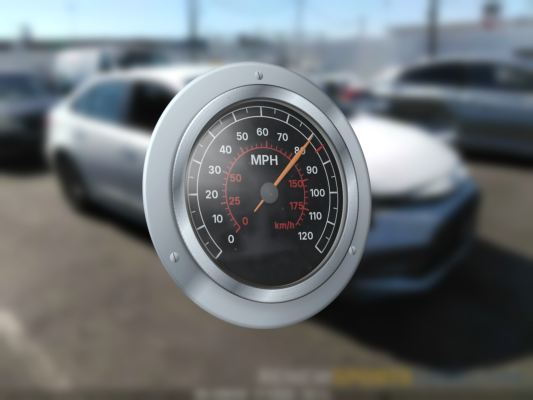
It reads 80,mph
